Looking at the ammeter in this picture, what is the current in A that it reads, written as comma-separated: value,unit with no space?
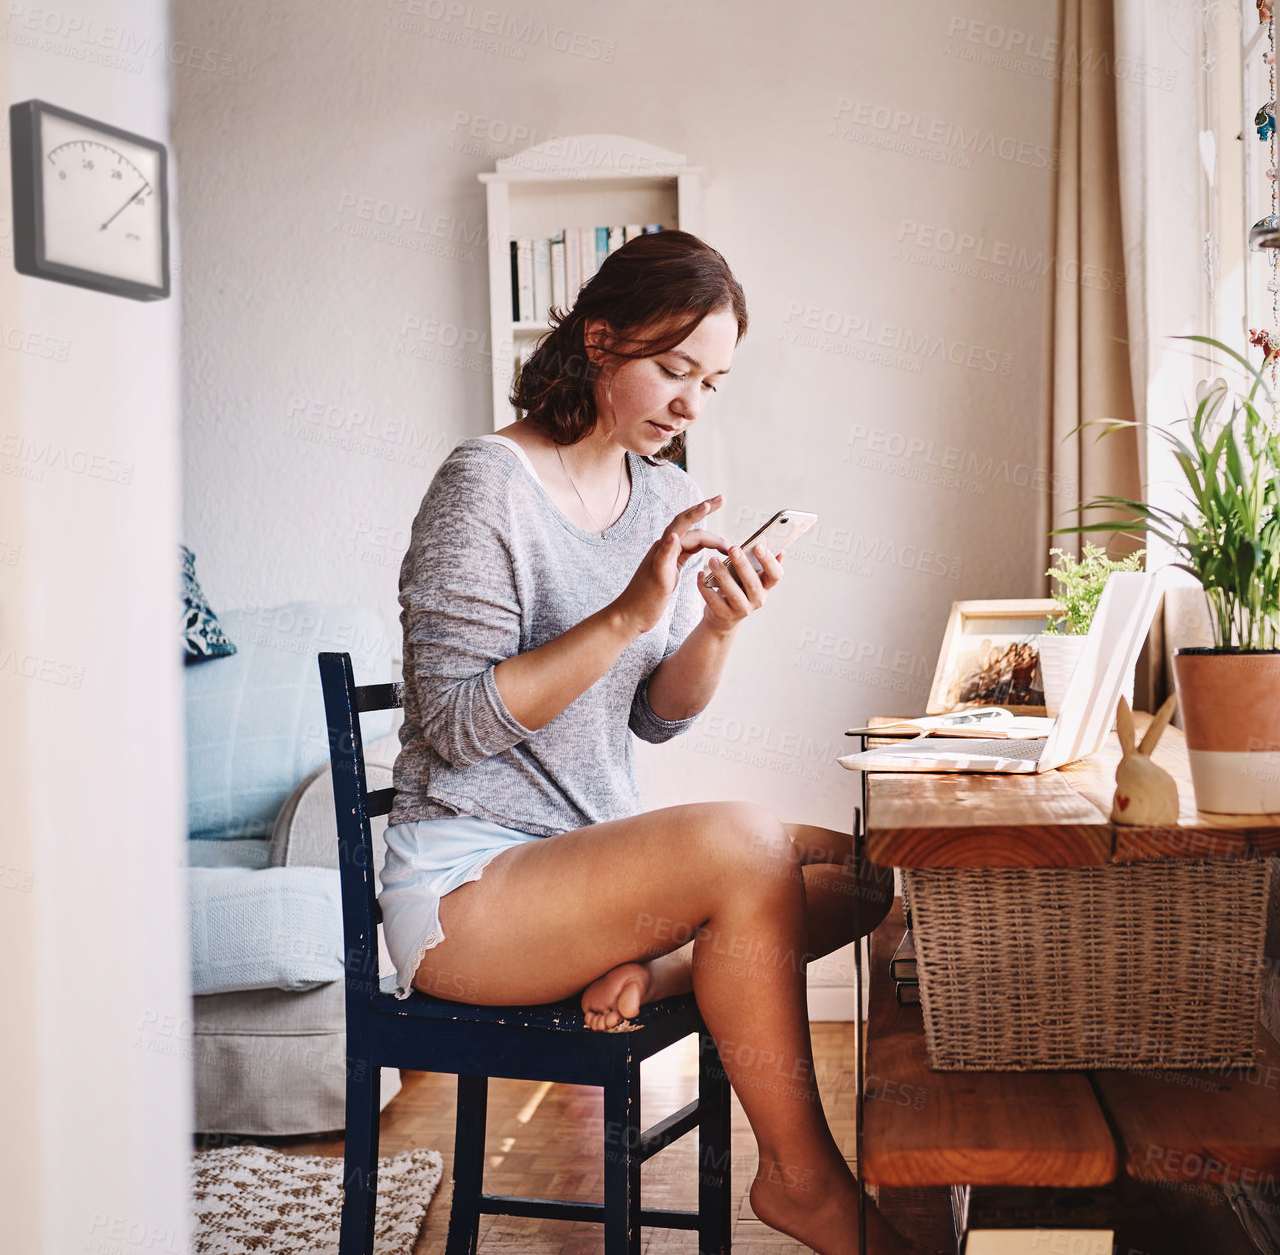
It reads 28,A
